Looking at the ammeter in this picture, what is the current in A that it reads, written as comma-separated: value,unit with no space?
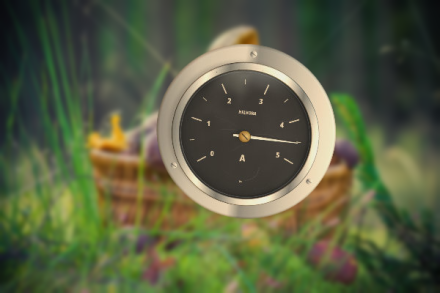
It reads 4.5,A
